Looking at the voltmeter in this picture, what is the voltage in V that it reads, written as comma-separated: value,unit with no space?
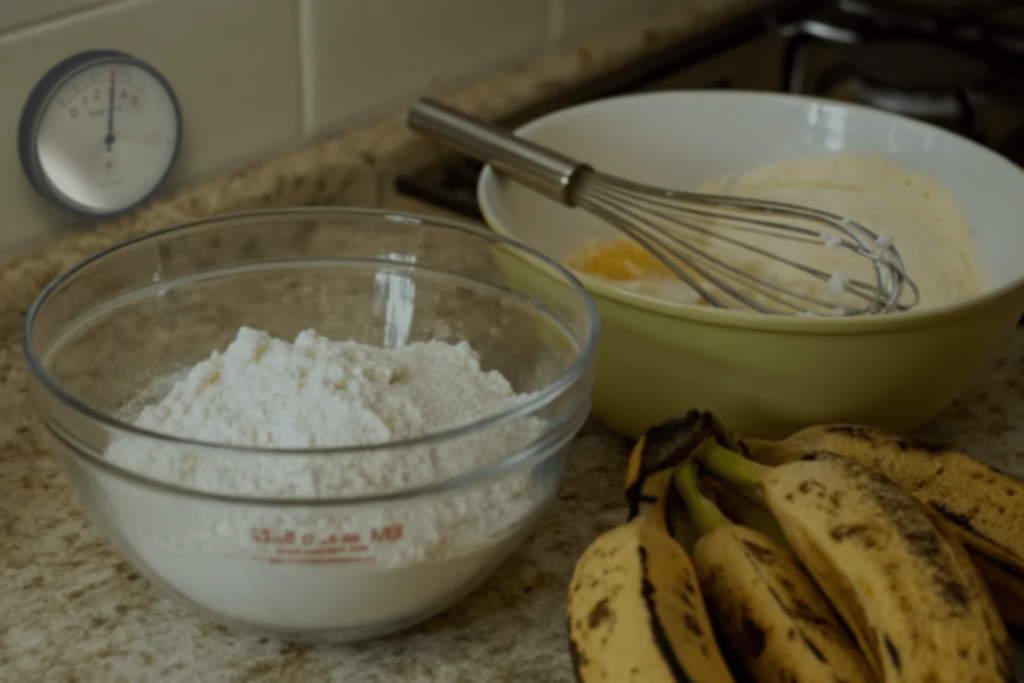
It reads 3,V
